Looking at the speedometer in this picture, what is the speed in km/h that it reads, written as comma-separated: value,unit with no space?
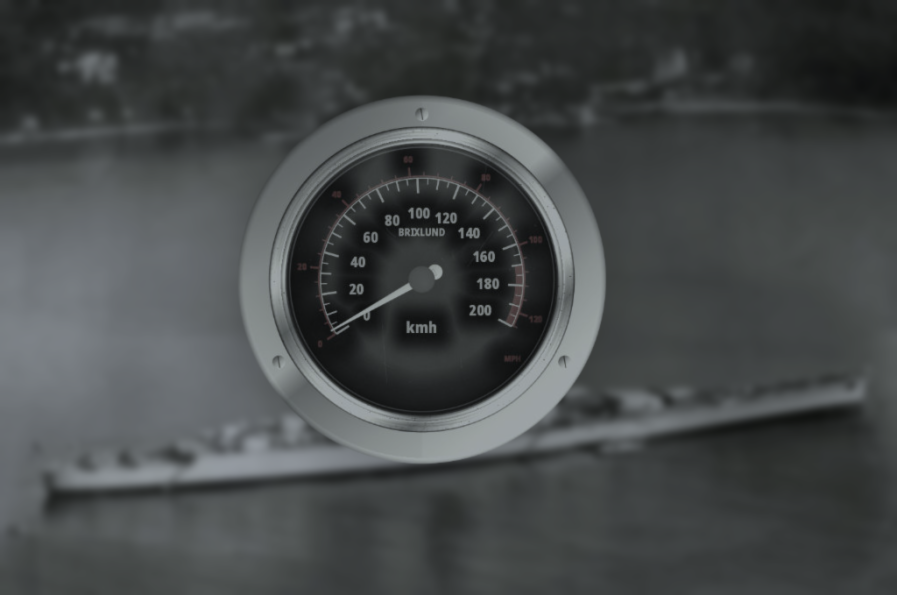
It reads 2.5,km/h
